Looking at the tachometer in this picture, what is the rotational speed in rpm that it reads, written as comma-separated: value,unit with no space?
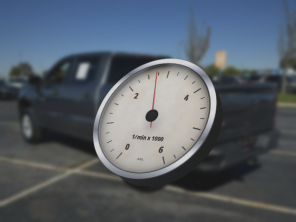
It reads 2750,rpm
